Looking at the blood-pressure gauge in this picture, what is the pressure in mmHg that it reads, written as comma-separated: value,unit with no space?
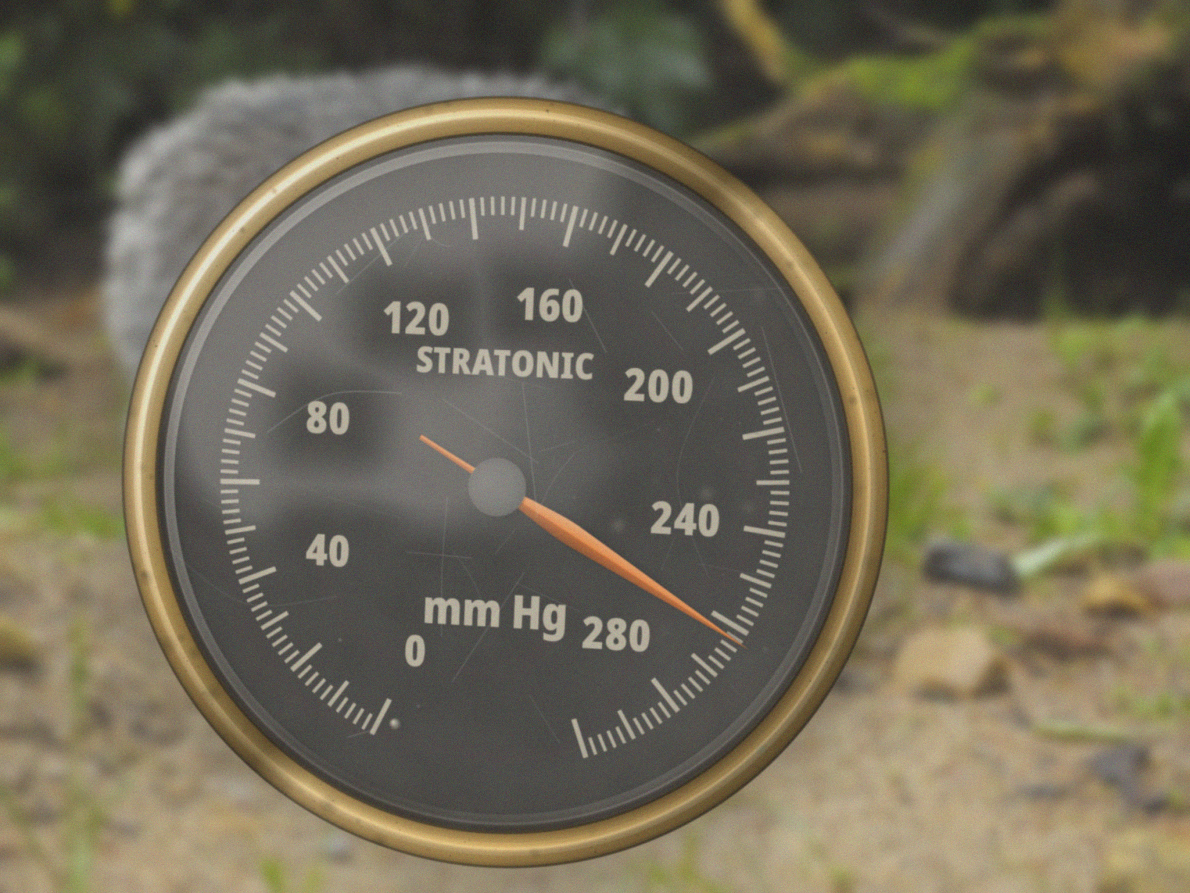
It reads 262,mmHg
